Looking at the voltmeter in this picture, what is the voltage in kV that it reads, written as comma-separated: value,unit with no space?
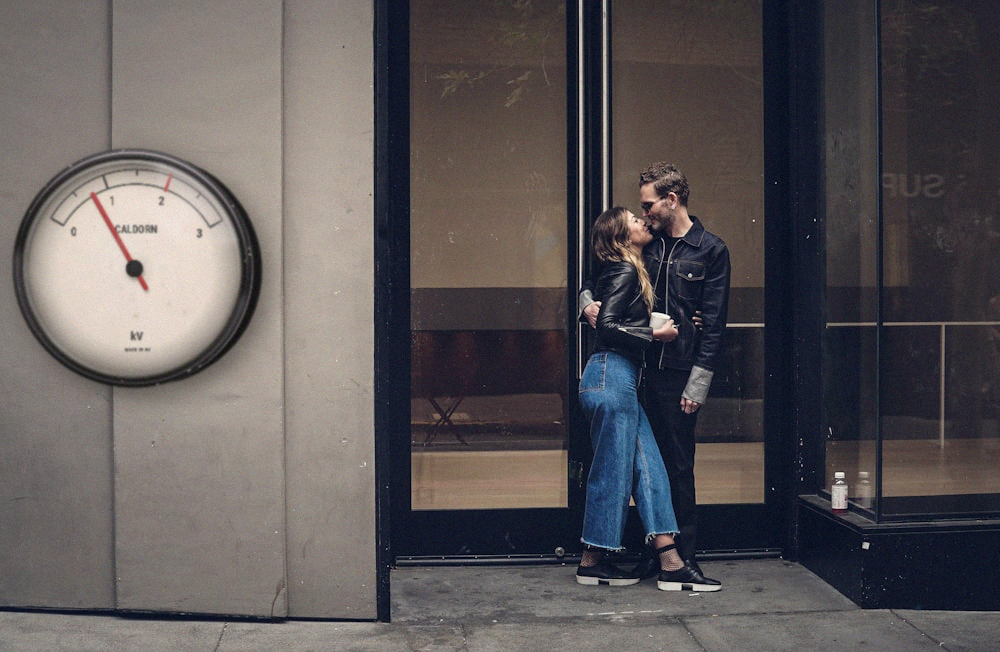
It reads 0.75,kV
